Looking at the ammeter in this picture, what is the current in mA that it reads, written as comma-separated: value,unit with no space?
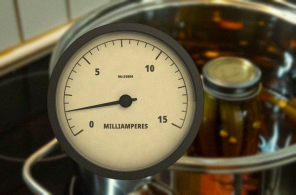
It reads 1.5,mA
